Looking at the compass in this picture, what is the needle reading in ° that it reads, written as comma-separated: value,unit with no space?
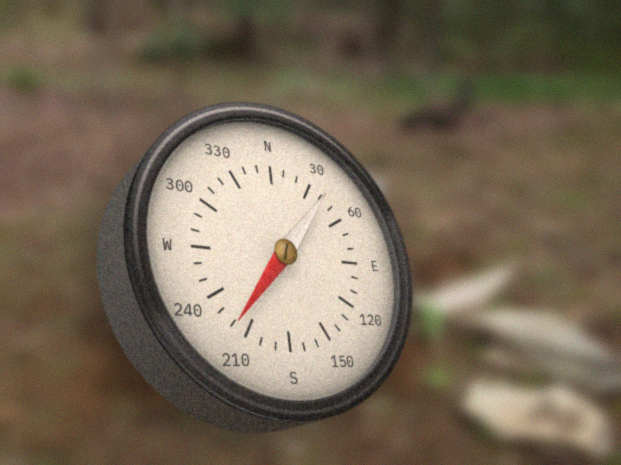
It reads 220,°
